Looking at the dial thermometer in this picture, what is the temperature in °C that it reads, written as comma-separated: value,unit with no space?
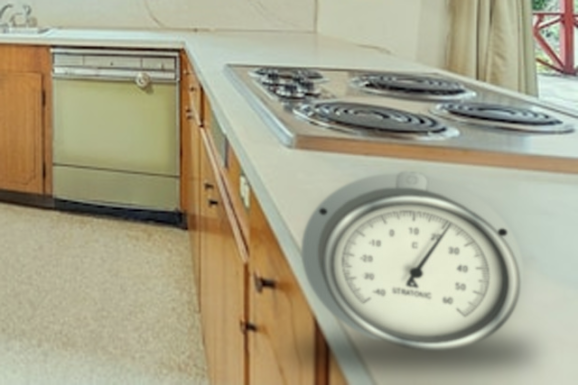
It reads 20,°C
